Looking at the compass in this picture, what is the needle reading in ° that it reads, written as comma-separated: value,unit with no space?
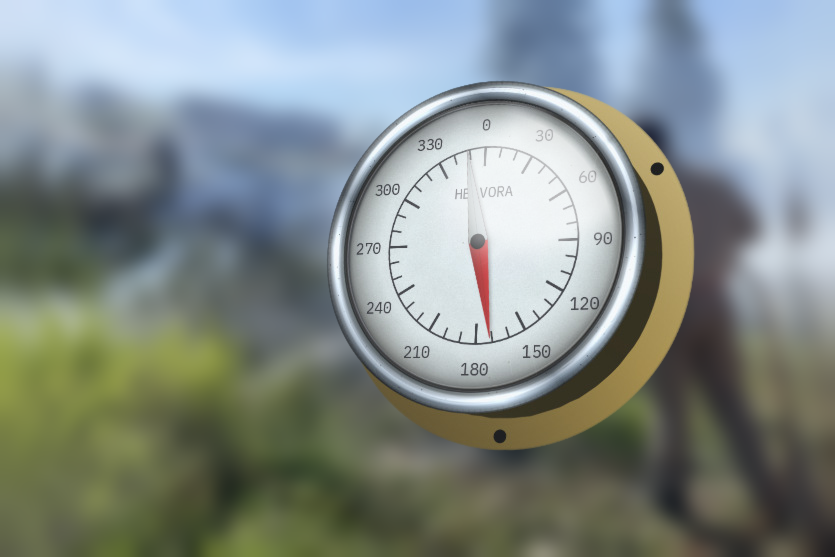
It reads 170,°
